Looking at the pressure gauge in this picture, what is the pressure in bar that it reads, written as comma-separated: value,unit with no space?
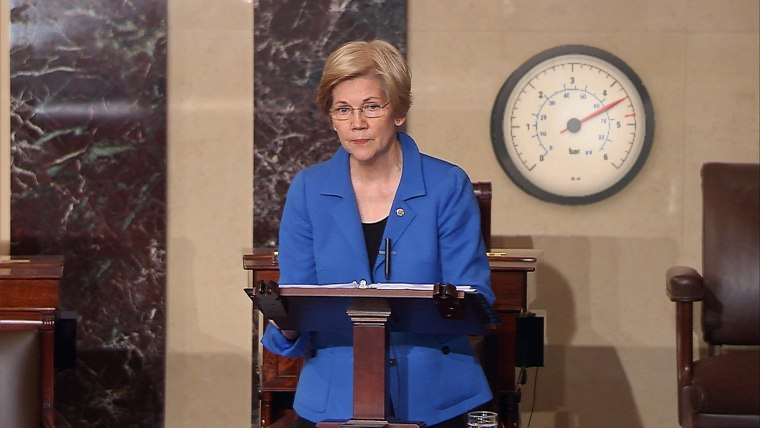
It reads 4.4,bar
